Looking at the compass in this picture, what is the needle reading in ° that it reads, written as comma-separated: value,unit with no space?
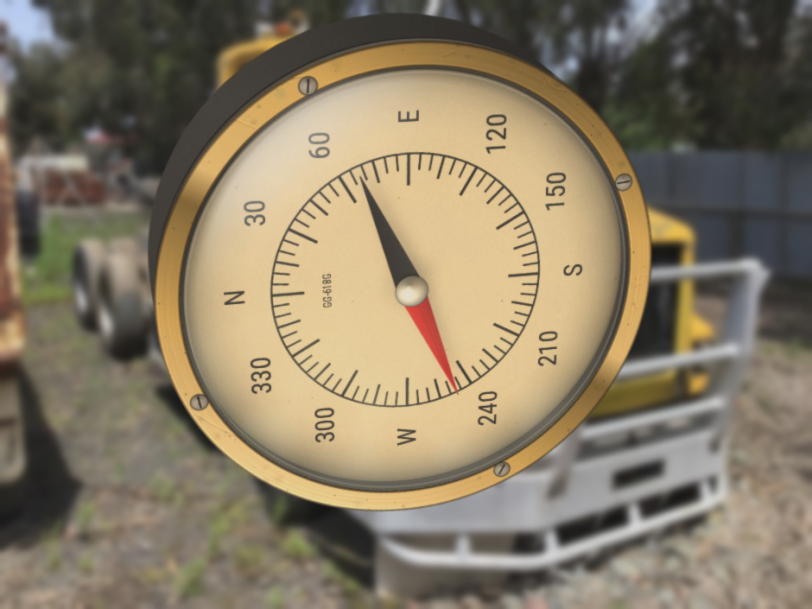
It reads 247.5,°
